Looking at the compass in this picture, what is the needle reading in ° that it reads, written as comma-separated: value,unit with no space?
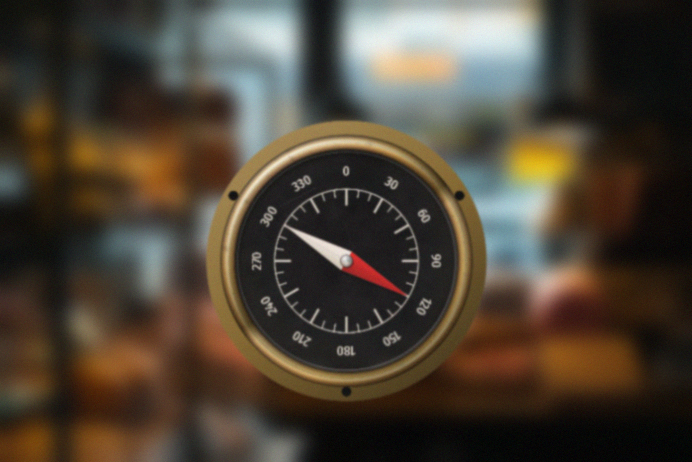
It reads 120,°
